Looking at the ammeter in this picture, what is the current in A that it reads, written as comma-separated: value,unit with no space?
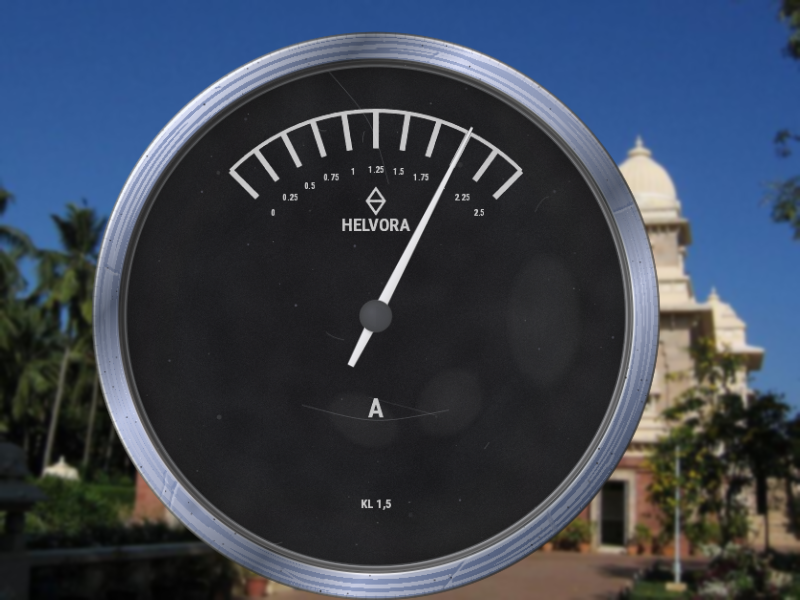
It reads 2,A
